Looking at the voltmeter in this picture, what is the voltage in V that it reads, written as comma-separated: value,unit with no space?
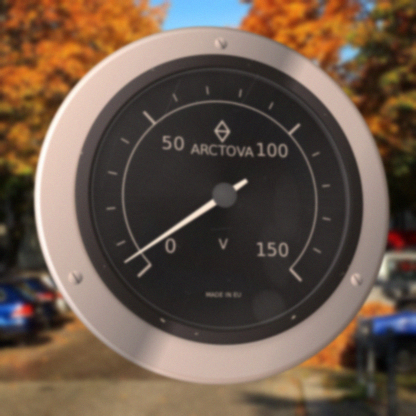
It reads 5,V
